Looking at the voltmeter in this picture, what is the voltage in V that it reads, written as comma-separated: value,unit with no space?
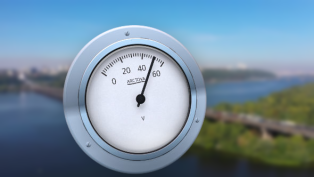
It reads 50,V
